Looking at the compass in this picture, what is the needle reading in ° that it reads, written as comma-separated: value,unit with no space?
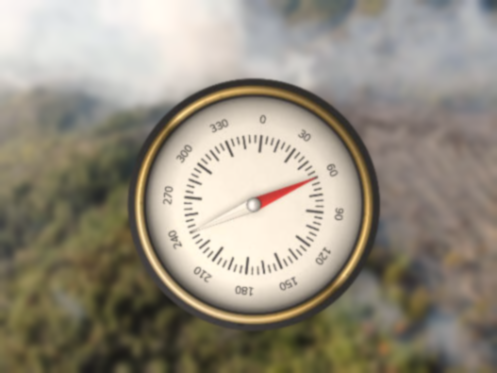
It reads 60,°
